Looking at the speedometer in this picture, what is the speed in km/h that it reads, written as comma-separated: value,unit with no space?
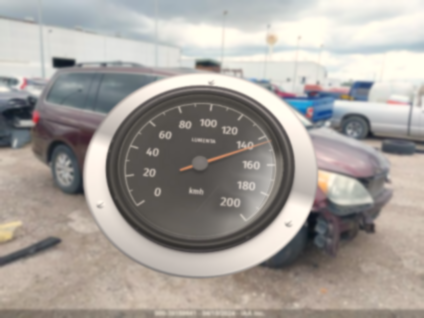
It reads 145,km/h
